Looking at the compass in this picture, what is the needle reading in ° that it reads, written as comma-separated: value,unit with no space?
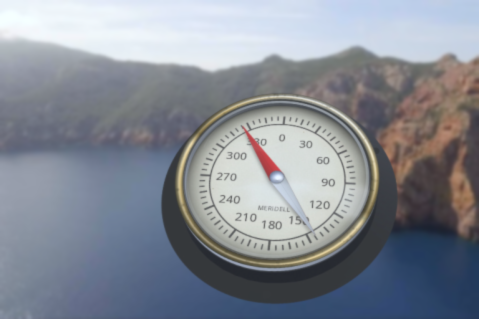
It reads 325,°
